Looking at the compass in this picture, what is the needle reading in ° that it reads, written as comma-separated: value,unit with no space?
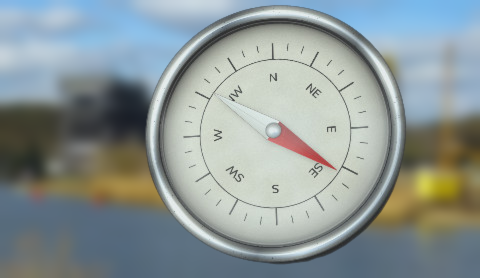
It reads 125,°
